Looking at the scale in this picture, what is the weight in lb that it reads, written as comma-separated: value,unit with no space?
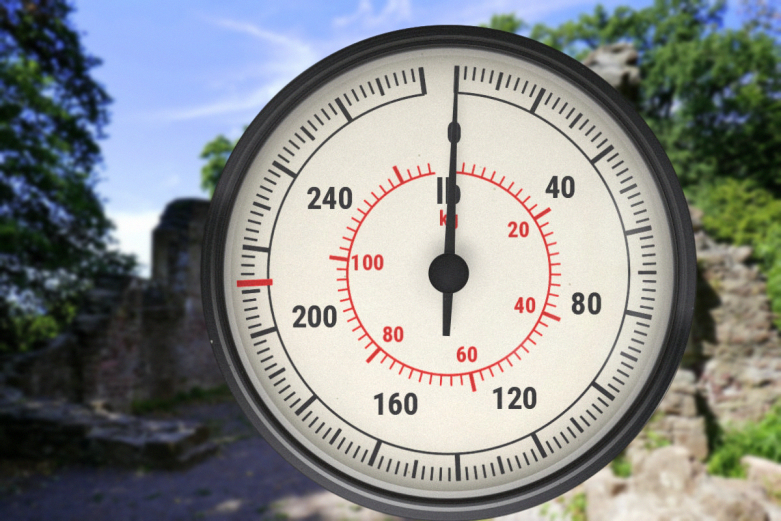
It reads 0,lb
